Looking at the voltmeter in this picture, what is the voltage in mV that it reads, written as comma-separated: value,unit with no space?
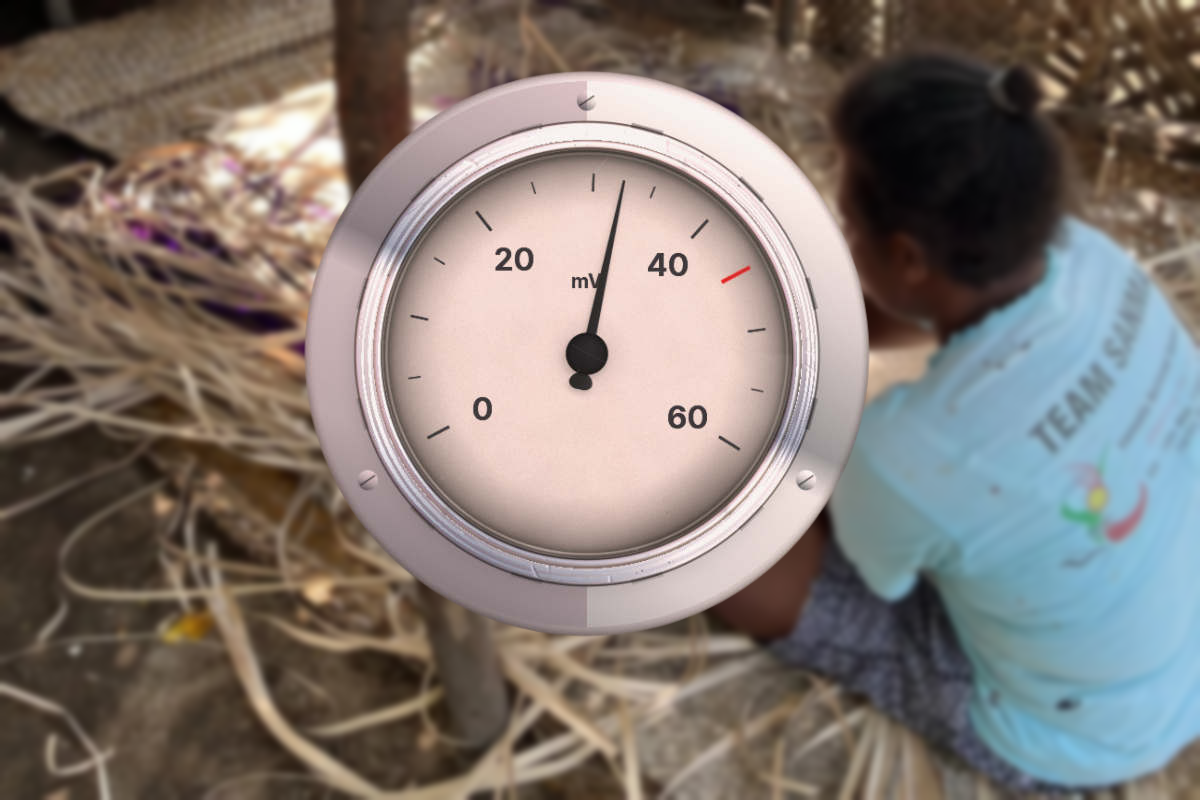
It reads 32.5,mV
